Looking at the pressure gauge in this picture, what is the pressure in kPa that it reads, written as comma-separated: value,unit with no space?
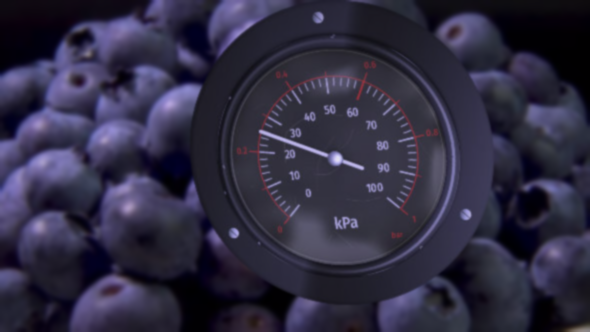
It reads 26,kPa
